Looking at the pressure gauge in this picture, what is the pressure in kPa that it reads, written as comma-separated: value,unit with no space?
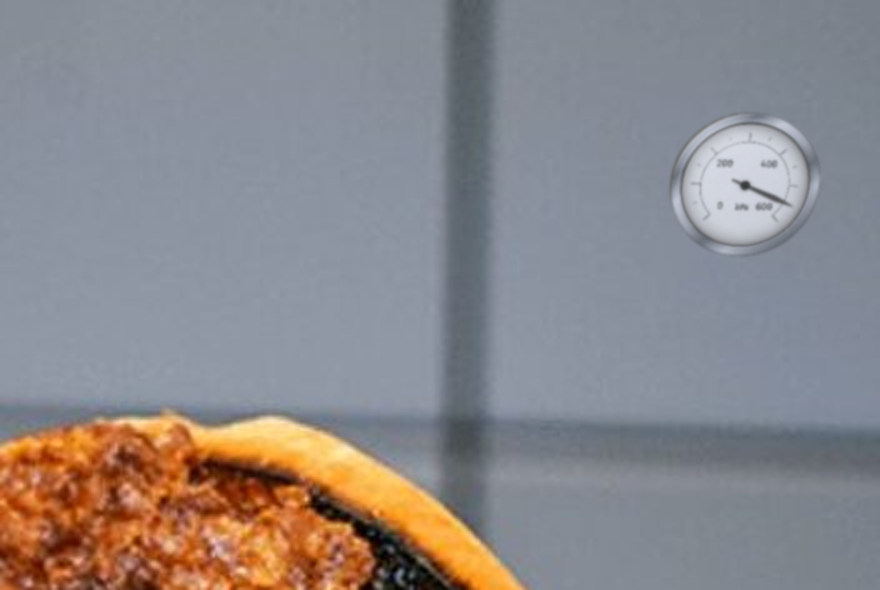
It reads 550,kPa
